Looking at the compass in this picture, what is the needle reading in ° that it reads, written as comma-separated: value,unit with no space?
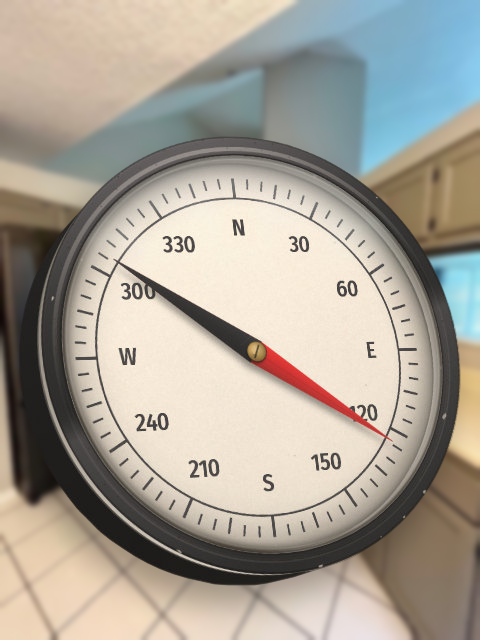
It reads 125,°
